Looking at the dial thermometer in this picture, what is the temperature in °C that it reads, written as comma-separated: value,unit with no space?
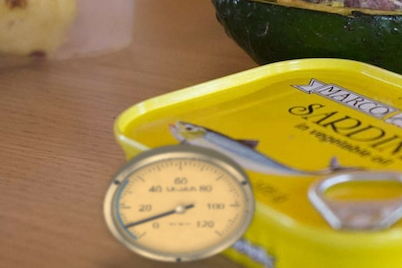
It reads 10,°C
